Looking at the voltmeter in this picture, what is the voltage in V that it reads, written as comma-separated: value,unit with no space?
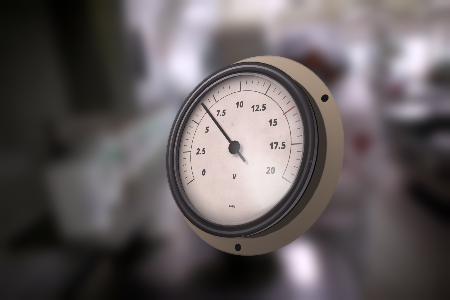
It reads 6.5,V
